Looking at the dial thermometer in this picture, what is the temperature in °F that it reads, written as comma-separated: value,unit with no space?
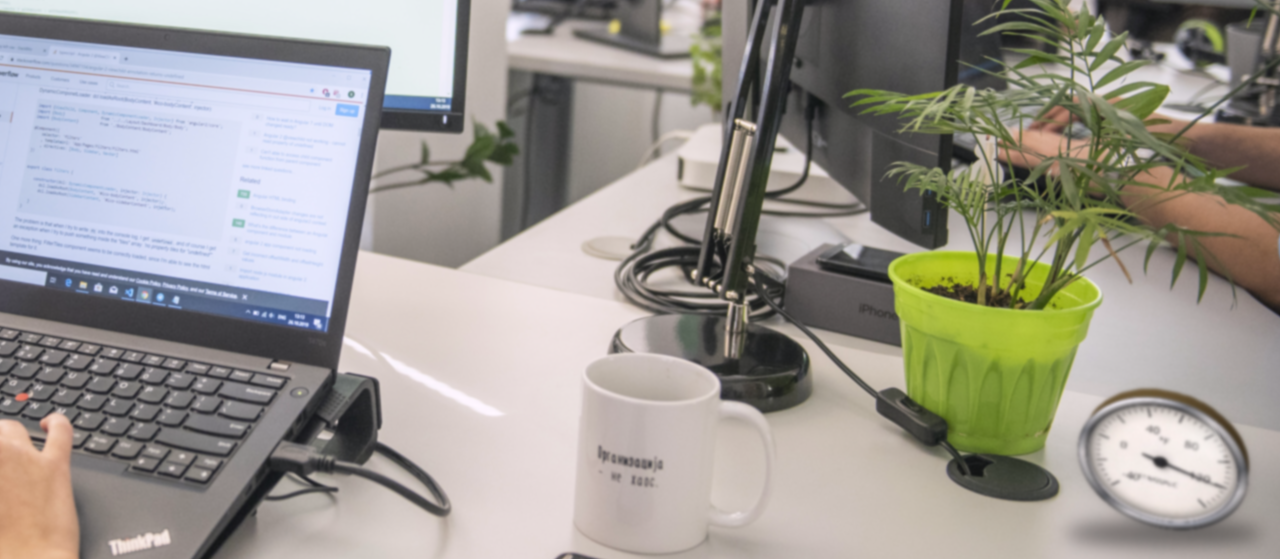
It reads 120,°F
